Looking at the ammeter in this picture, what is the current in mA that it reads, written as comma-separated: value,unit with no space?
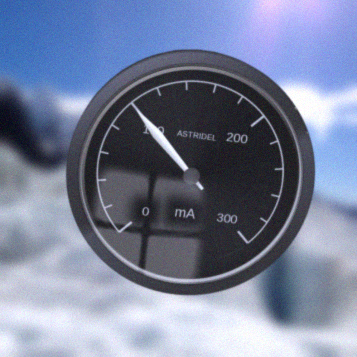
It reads 100,mA
